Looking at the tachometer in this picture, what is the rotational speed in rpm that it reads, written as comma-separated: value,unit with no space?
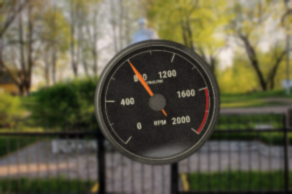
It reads 800,rpm
